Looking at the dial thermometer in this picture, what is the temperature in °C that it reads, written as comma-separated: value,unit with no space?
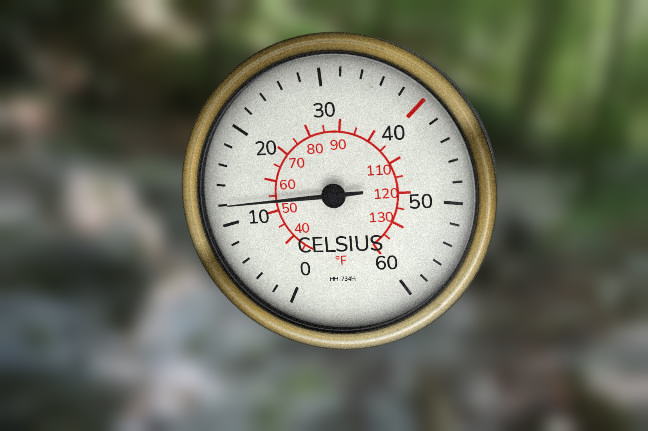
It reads 12,°C
